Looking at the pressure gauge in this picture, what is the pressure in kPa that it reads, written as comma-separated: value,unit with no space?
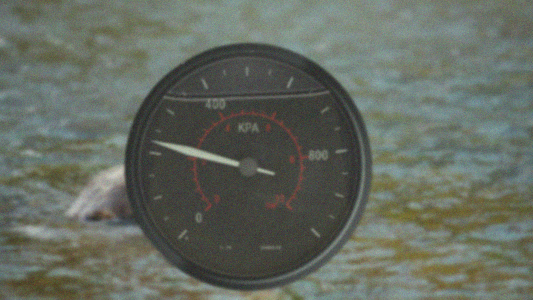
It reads 225,kPa
